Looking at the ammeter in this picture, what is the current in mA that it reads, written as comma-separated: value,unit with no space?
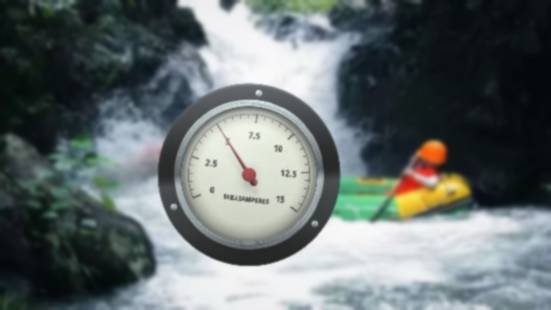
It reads 5,mA
